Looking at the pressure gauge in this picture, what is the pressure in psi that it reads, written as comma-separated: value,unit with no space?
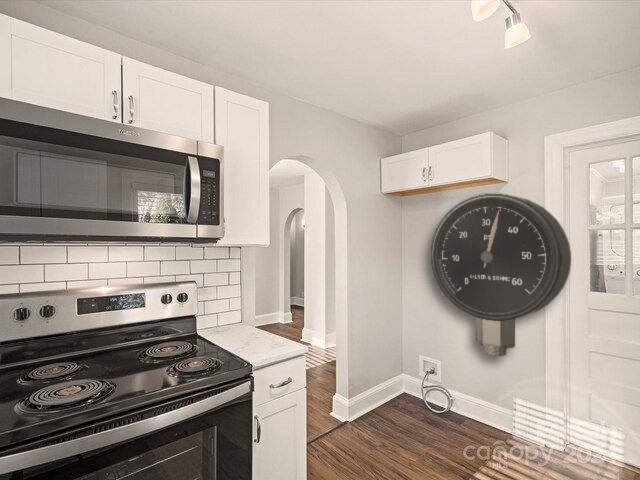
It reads 34,psi
